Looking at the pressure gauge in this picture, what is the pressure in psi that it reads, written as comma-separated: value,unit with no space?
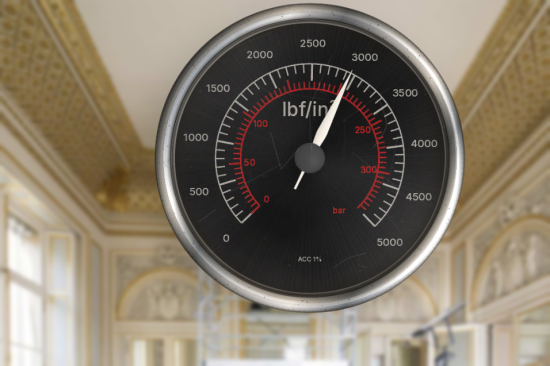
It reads 2950,psi
